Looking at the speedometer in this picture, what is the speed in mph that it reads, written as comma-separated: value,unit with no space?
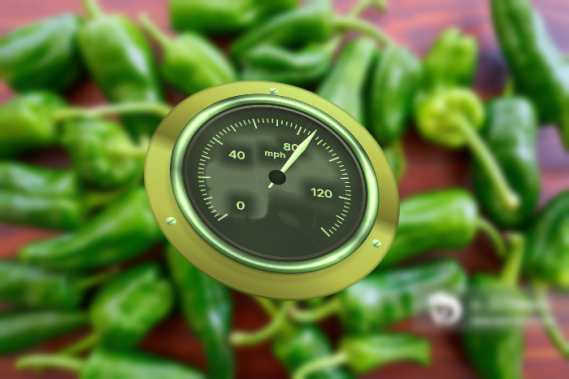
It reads 86,mph
